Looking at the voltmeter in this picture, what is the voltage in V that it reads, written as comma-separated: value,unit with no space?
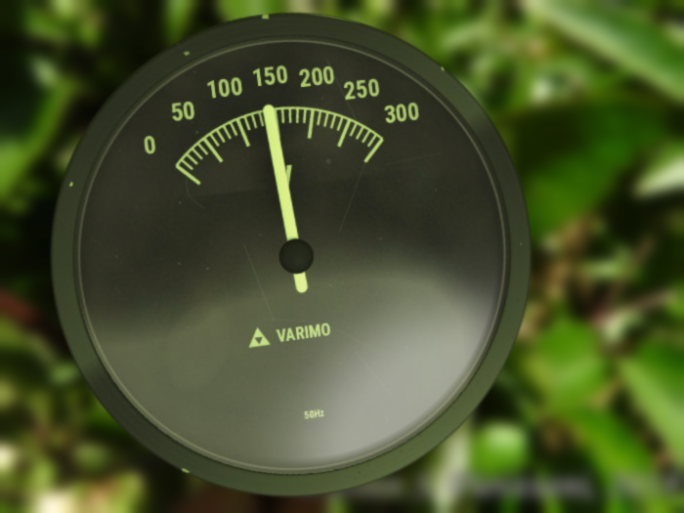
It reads 140,V
